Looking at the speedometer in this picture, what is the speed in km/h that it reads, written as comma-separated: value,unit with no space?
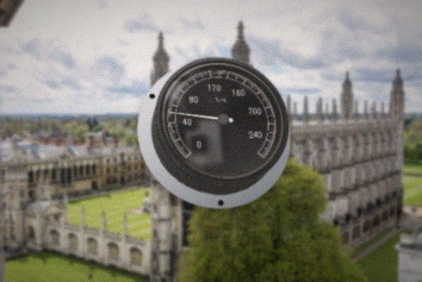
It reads 50,km/h
